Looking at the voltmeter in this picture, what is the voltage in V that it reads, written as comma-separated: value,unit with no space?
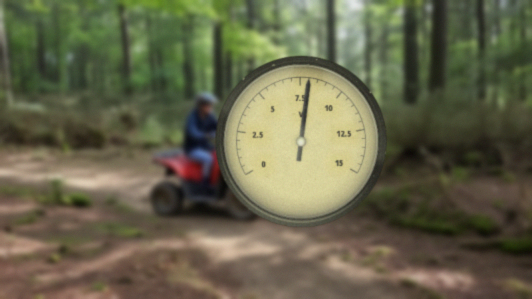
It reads 8,V
